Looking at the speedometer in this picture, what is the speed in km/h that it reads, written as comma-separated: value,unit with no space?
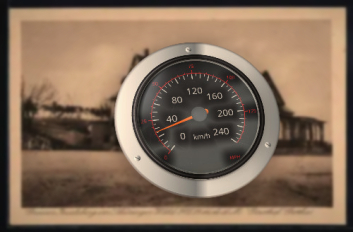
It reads 25,km/h
